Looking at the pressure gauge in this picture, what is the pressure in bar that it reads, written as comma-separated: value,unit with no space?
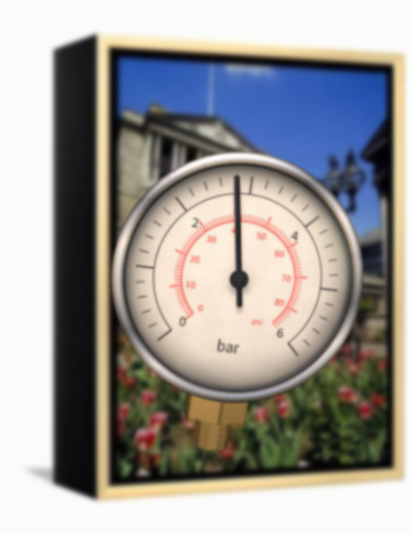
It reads 2.8,bar
